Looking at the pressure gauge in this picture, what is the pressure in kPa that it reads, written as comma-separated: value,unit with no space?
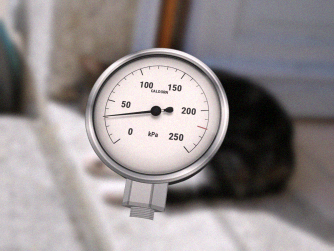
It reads 30,kPa
